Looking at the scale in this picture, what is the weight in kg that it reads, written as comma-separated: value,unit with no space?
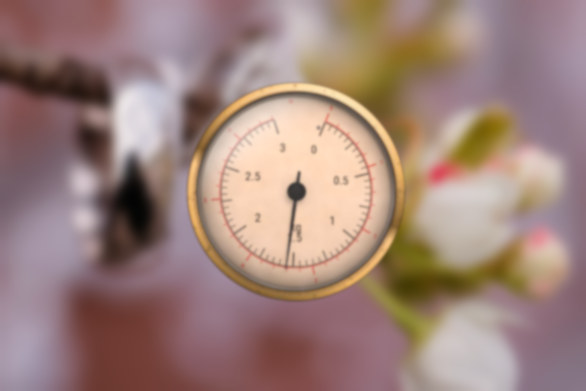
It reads 1.55,kg
